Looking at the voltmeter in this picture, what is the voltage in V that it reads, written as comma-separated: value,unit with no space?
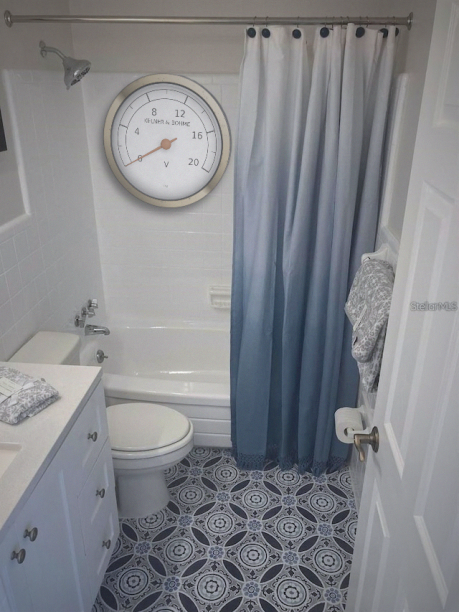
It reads 0,V
